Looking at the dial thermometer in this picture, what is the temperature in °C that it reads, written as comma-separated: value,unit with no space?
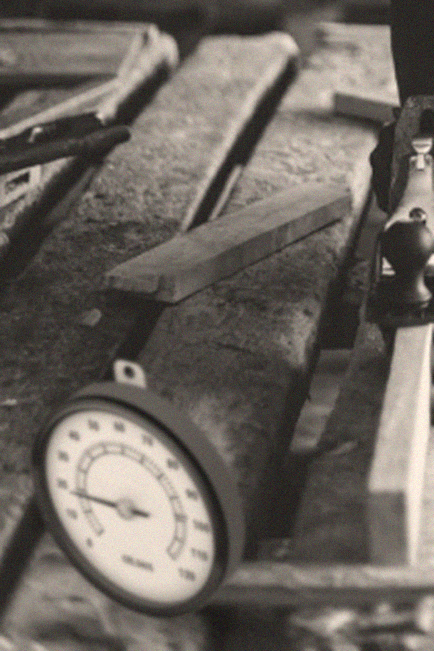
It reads 20,°C
